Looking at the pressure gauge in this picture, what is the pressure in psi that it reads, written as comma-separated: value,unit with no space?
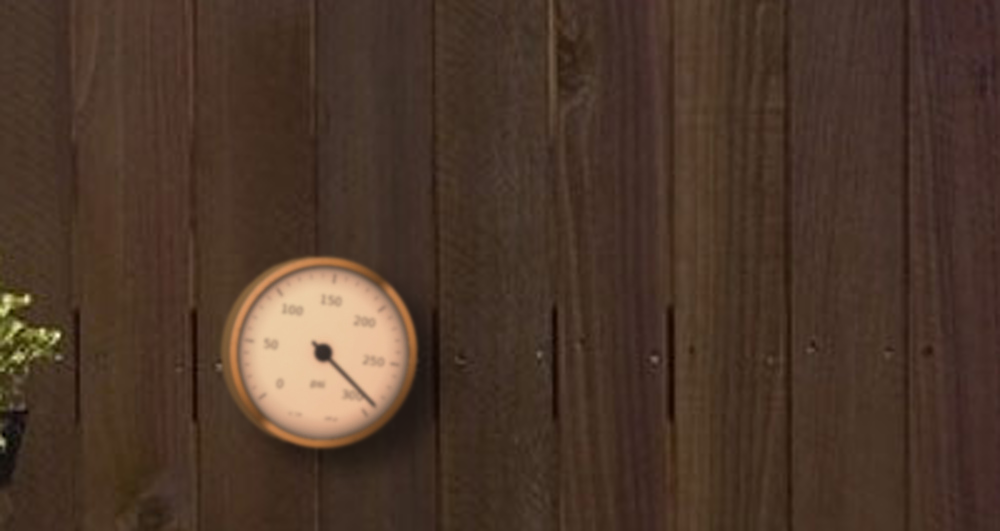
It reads 290,psi
